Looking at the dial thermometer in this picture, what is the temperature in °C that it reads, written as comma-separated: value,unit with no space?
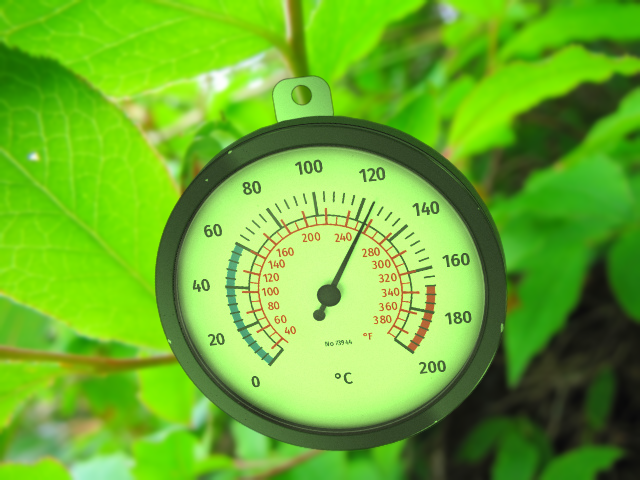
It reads 124,°C
